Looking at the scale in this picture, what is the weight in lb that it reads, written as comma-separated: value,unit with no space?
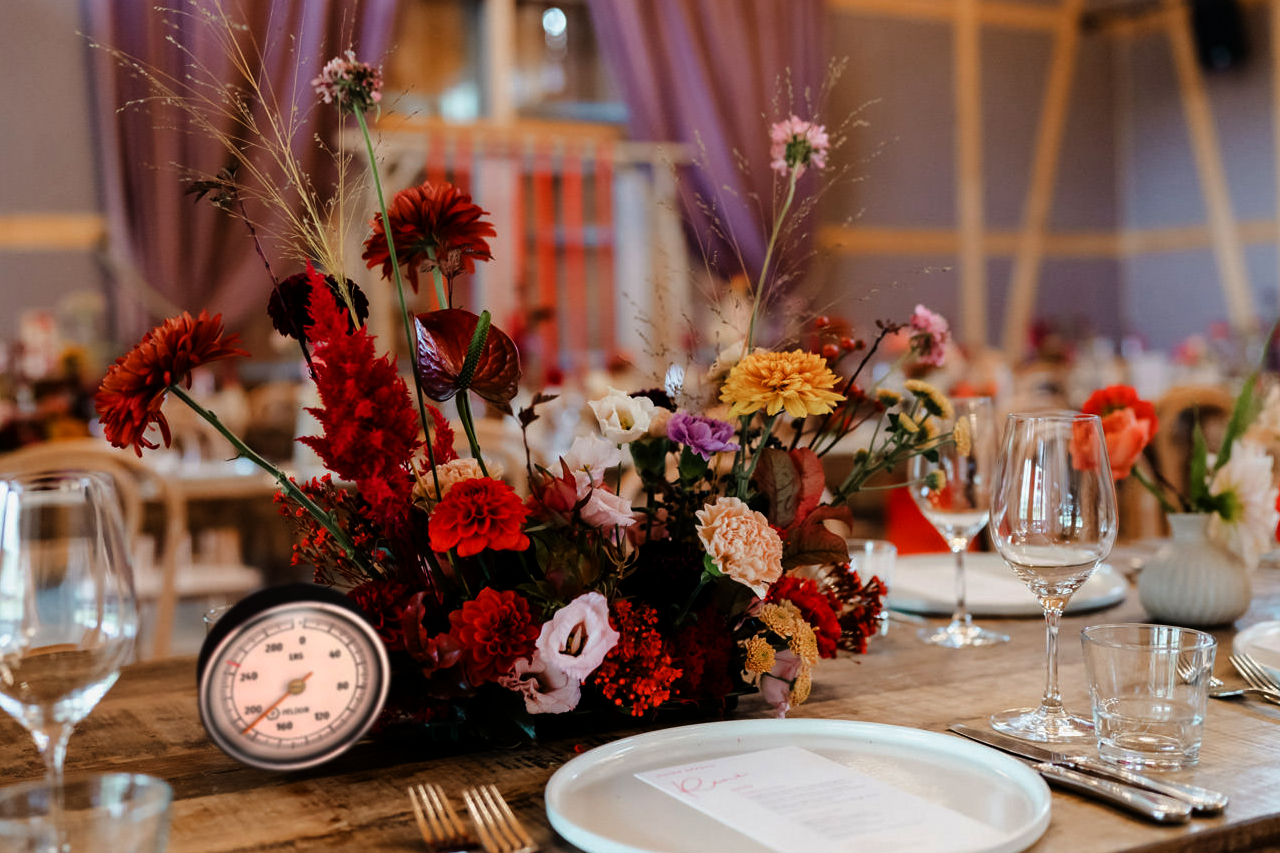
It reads 190,lb
